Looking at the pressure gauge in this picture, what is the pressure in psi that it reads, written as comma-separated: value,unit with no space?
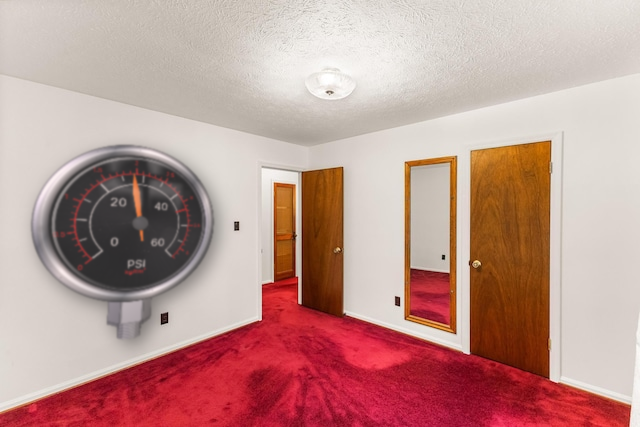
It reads 27.5,psi
